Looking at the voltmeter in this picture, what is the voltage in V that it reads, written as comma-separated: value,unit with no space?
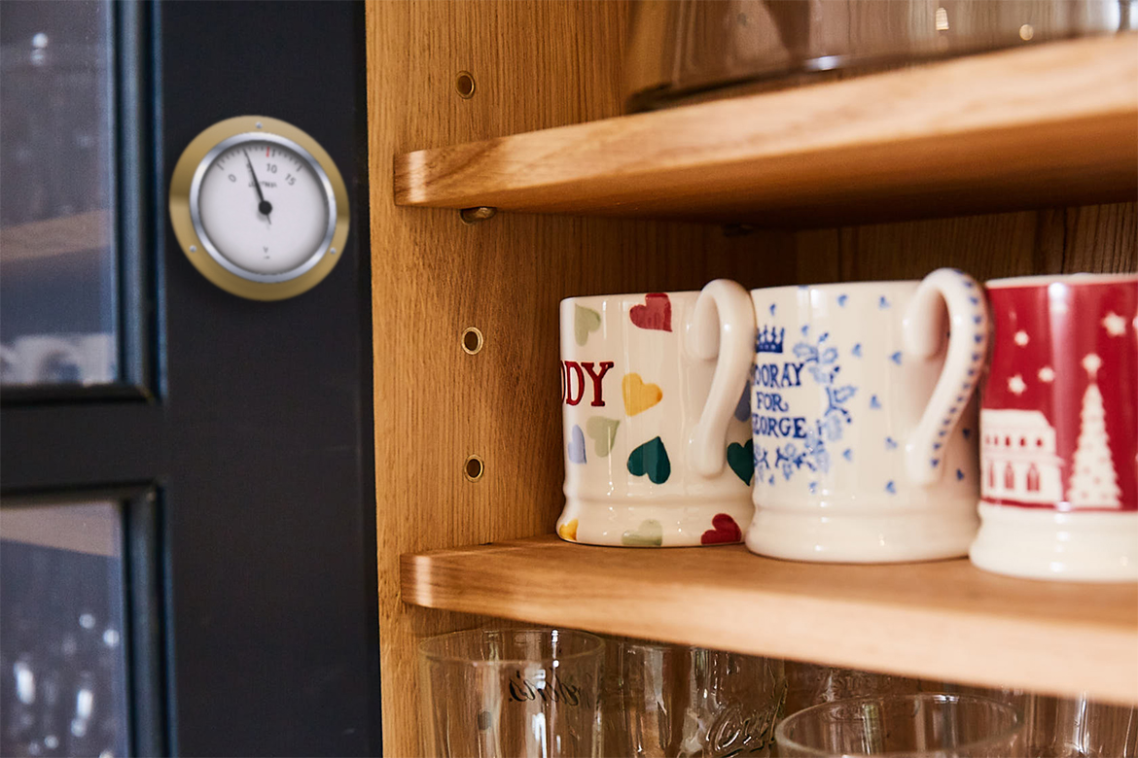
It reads 5,V
